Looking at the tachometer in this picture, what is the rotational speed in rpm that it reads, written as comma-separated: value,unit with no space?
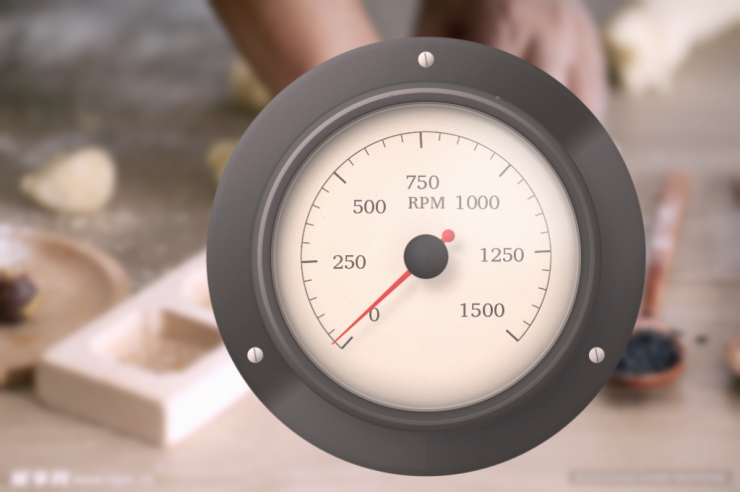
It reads 25,rpm
